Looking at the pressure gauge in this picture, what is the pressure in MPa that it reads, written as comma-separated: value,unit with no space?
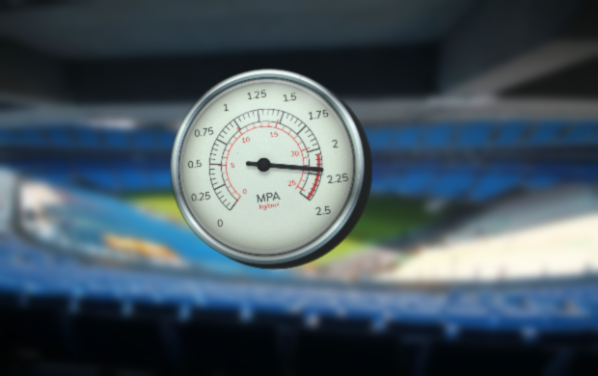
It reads 2.2,MPa
